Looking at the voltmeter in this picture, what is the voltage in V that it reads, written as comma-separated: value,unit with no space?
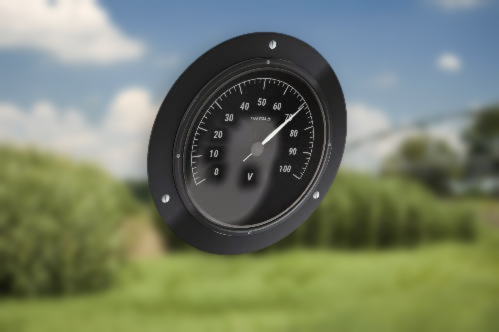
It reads 70,V
